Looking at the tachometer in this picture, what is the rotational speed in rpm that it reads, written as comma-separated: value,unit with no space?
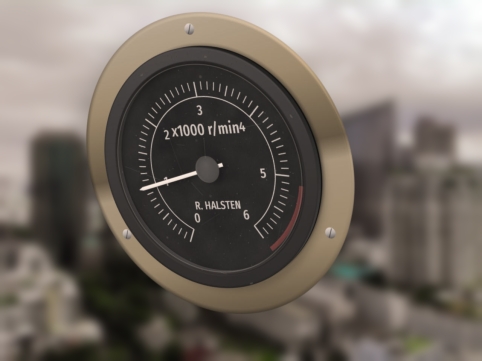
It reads 1000,rpm
